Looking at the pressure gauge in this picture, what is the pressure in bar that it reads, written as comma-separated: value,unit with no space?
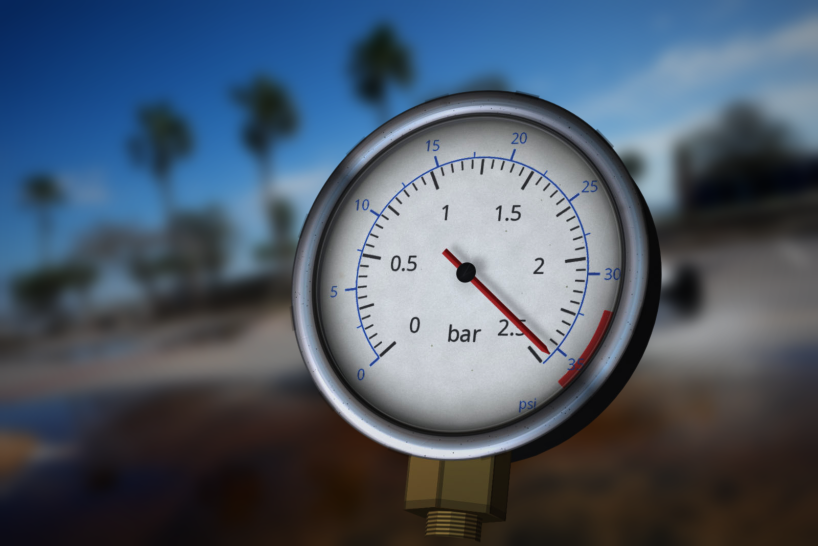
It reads 2.45,bar
